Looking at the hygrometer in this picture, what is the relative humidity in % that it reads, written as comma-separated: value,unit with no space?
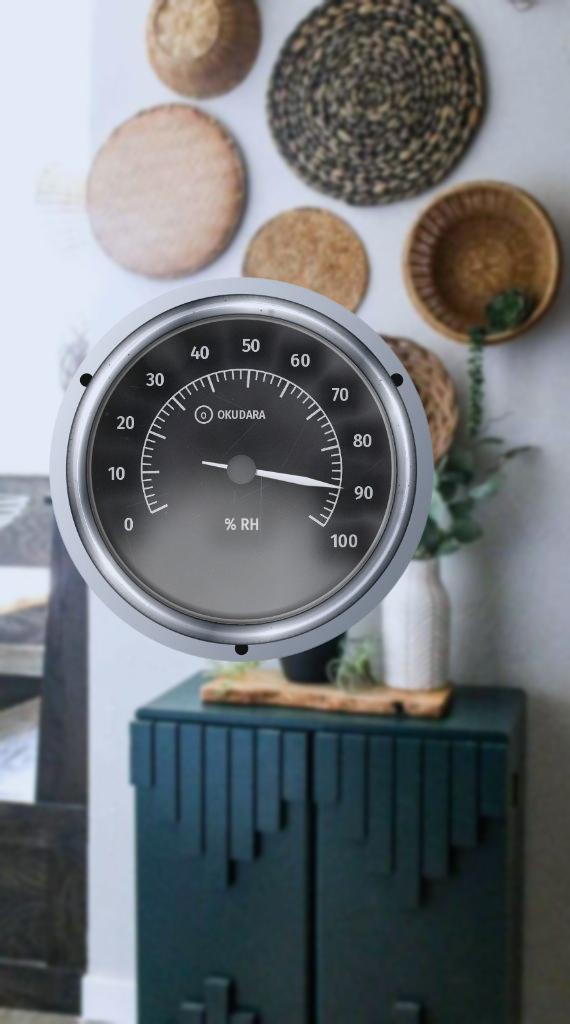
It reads 90,%
